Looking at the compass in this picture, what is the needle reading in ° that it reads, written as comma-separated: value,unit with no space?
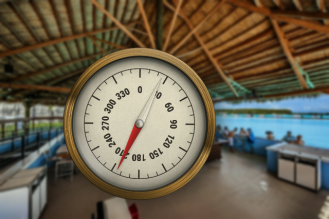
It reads 205,°
